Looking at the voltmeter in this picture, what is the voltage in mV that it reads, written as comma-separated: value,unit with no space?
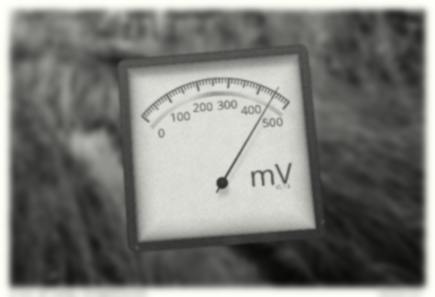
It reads 450,mV
